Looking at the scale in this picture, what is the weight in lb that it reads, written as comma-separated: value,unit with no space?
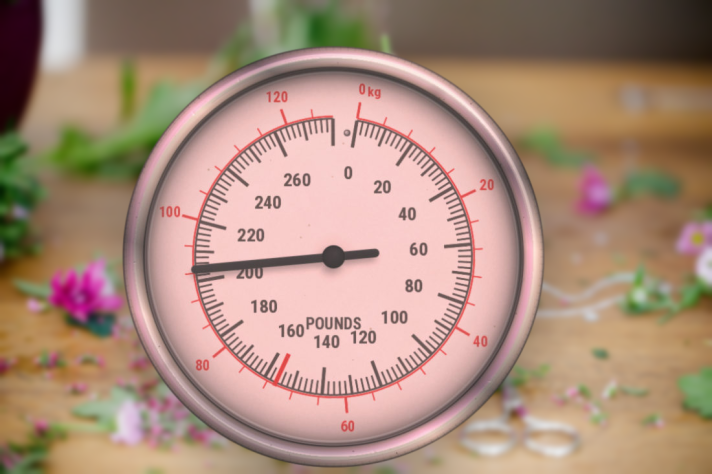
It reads 204,lb
